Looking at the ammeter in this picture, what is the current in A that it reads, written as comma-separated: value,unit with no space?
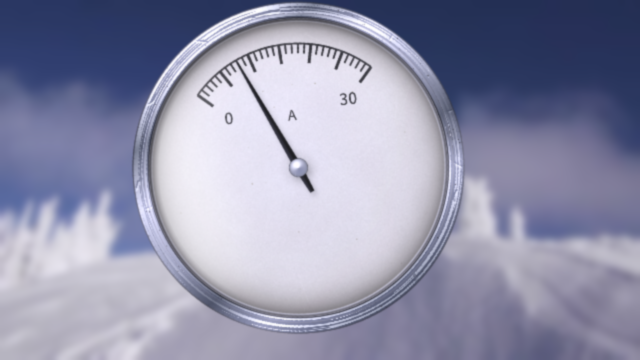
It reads 8,A
